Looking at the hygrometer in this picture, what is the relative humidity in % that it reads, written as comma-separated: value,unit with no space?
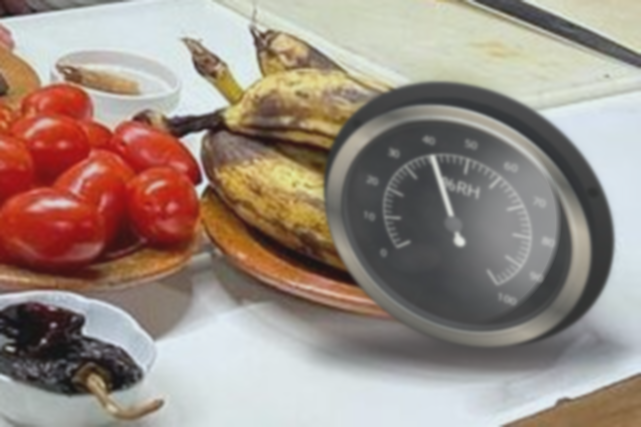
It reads 40,%
